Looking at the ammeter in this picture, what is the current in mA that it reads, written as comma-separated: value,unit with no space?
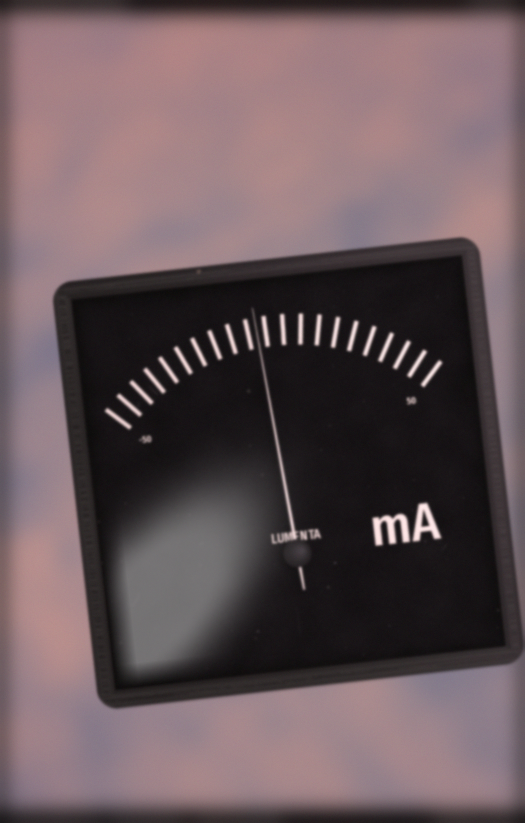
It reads -2.5,mA
